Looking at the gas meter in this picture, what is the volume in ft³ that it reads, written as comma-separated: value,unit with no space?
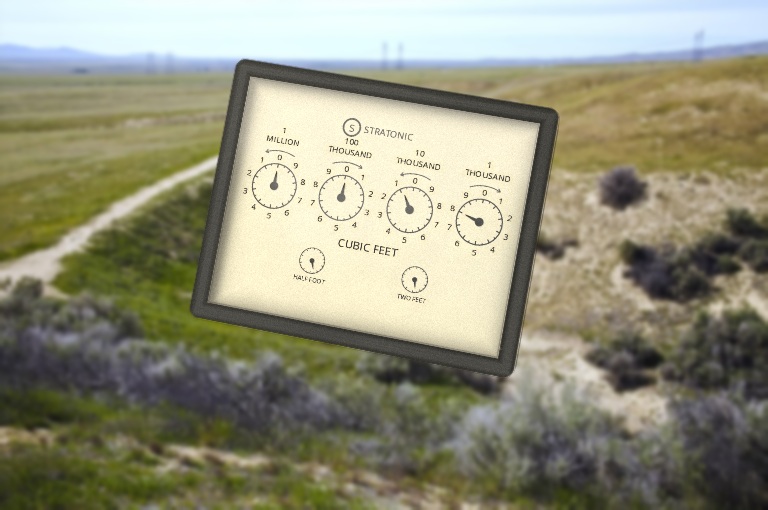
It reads 800,ft³
